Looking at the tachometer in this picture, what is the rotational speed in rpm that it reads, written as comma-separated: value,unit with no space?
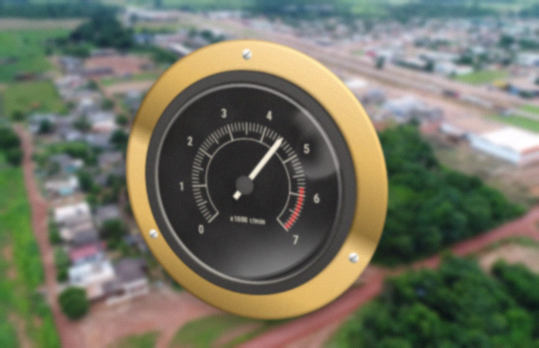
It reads 4500,rpm
